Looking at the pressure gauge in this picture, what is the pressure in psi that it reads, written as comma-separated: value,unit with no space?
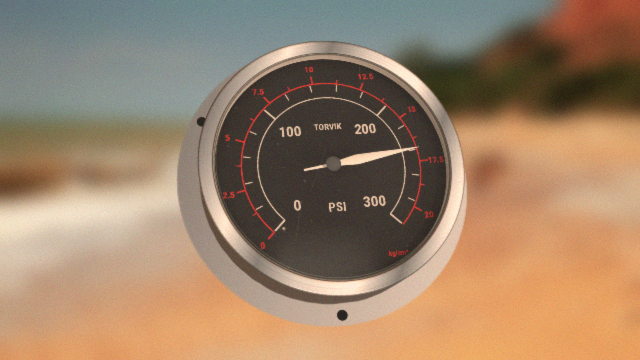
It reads 240,psi
